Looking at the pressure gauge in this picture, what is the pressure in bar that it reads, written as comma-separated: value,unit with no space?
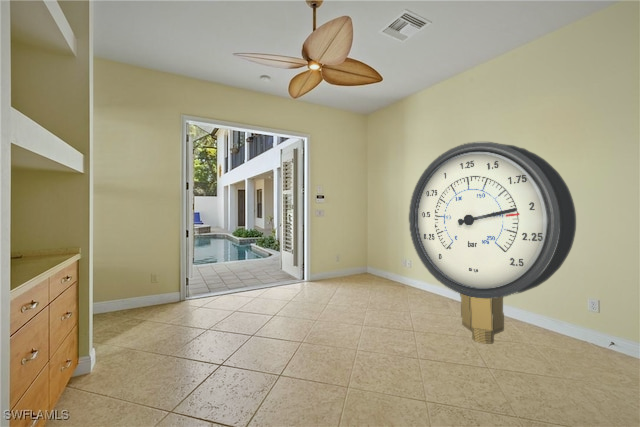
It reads 2,bar
